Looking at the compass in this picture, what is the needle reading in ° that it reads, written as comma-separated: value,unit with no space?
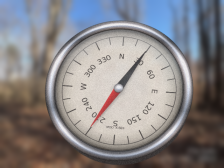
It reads 210,°
